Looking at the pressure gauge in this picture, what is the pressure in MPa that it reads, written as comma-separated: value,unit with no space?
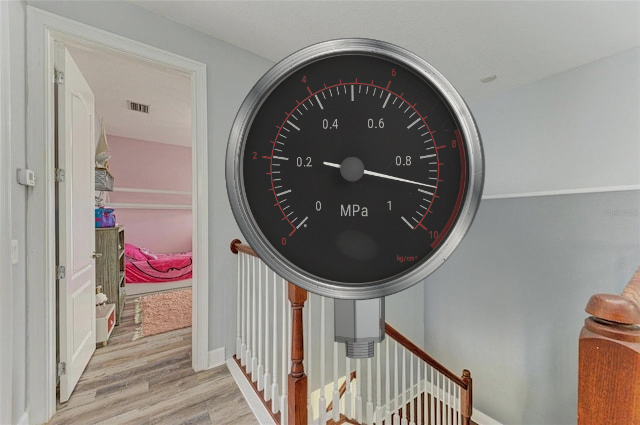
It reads 0.88,MPa
